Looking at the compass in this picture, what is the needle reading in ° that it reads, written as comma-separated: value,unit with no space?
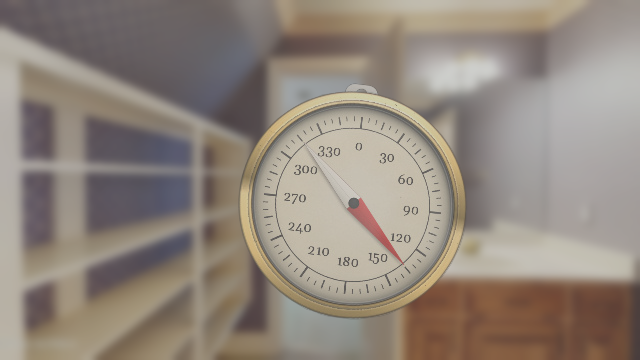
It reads 135,°
